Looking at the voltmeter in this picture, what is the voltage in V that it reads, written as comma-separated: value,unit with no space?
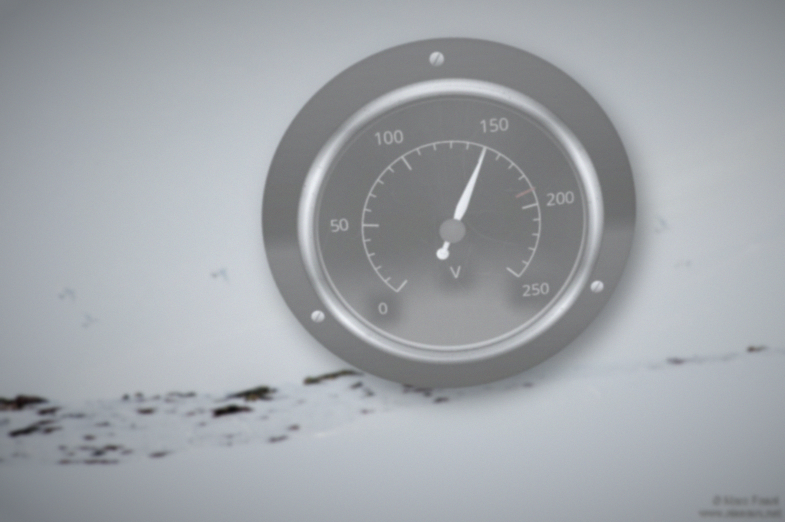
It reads 150,V
